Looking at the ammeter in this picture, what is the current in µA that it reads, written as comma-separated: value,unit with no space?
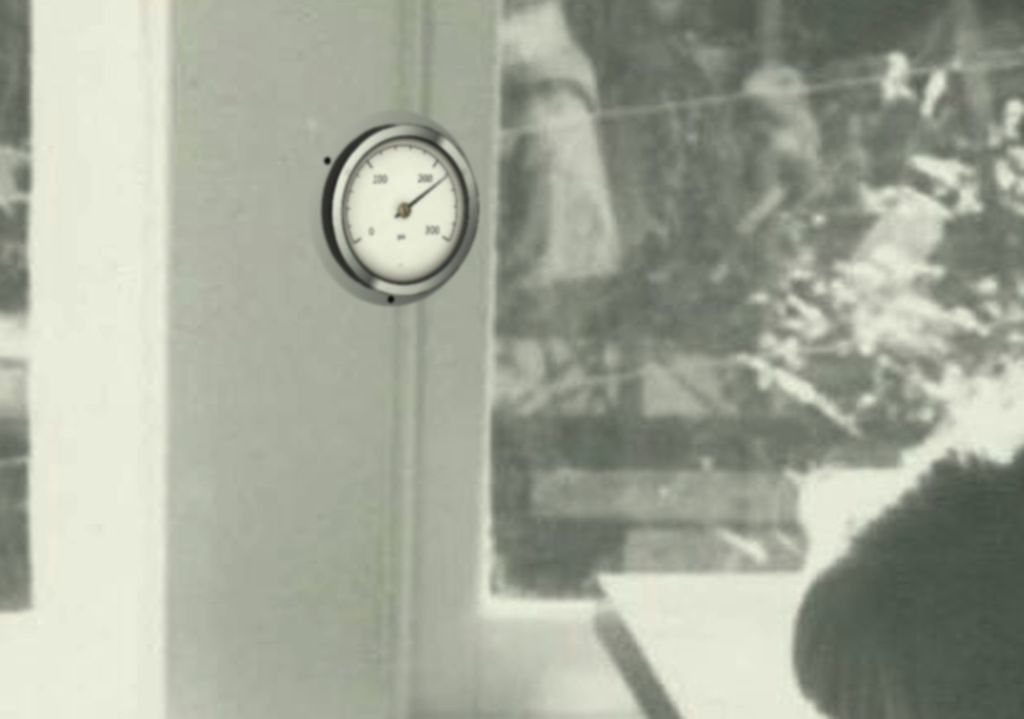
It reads 220,µA
